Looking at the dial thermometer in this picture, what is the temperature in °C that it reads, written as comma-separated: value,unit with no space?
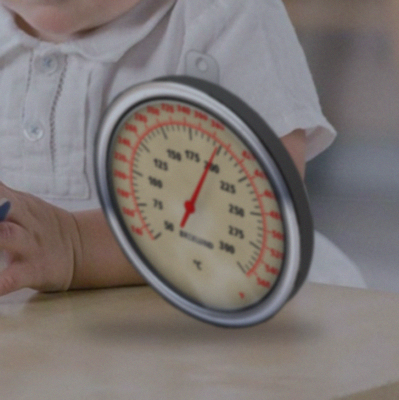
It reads 200,°C
